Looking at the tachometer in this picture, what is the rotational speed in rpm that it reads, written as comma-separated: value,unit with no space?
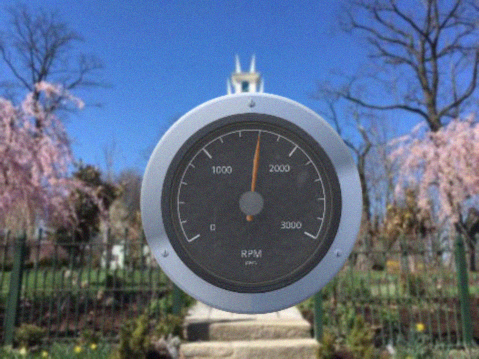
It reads 1600,rpm
